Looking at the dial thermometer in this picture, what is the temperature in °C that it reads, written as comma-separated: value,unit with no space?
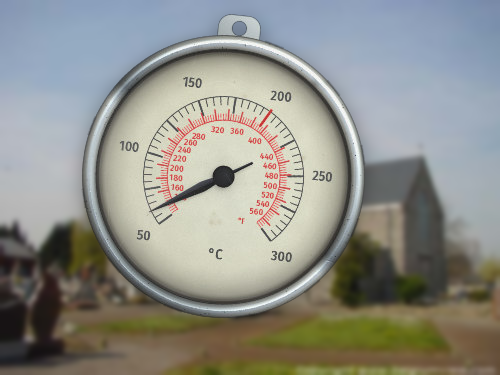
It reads 60,°C
